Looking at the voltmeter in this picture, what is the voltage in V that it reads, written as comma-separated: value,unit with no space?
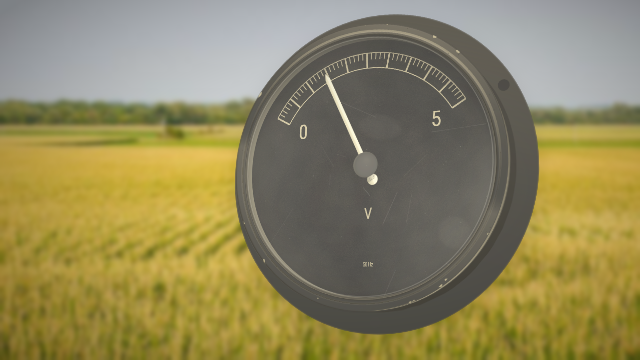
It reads 1.5,V
